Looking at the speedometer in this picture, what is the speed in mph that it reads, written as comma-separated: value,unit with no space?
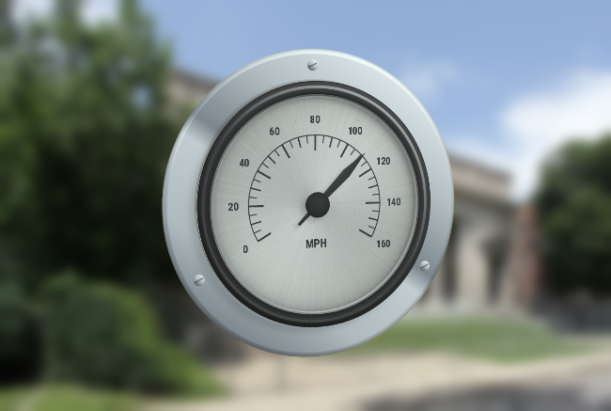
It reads 110,mph
